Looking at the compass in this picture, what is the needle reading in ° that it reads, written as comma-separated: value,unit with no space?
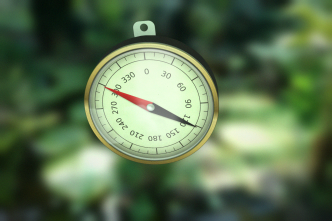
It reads 300,°
